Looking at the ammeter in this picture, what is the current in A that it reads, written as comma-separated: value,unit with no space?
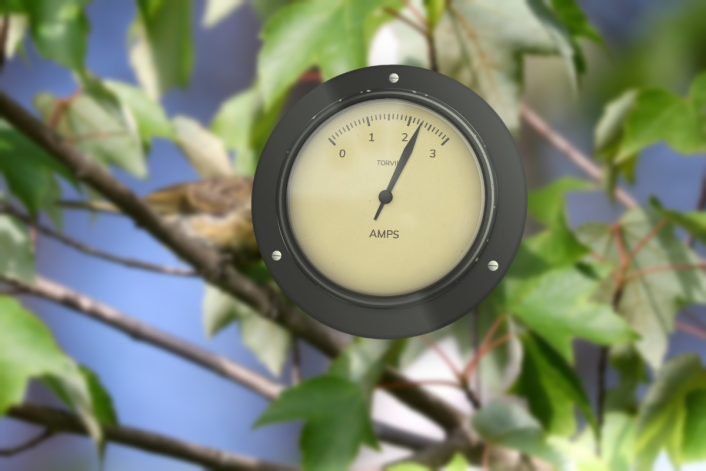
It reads 2.3,A
